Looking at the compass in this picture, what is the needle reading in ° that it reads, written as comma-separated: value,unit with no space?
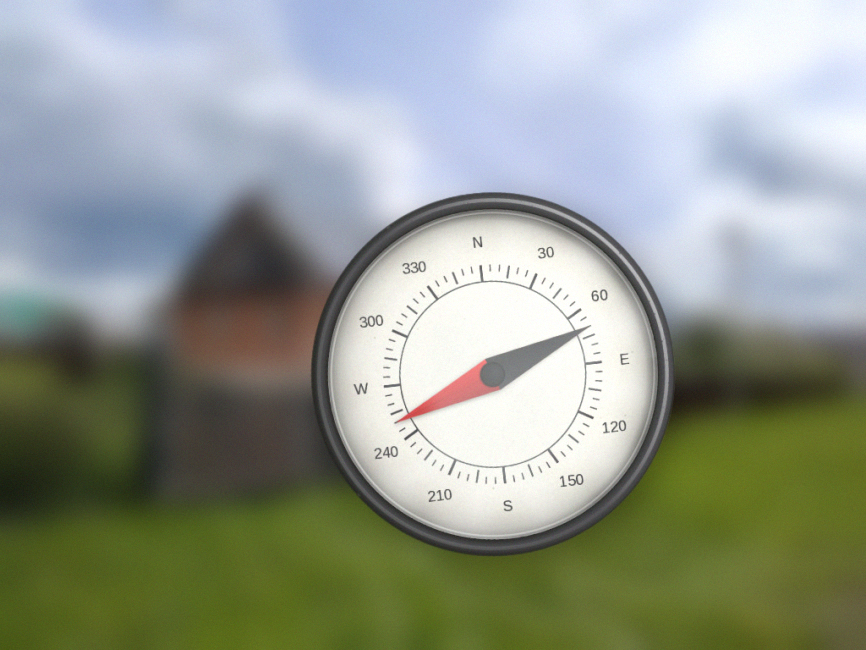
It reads 250,°
